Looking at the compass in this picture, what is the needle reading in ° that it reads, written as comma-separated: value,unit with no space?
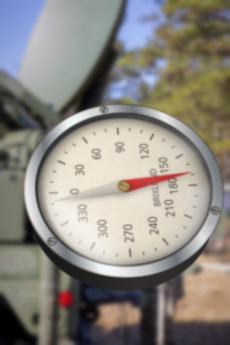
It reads 170,°
